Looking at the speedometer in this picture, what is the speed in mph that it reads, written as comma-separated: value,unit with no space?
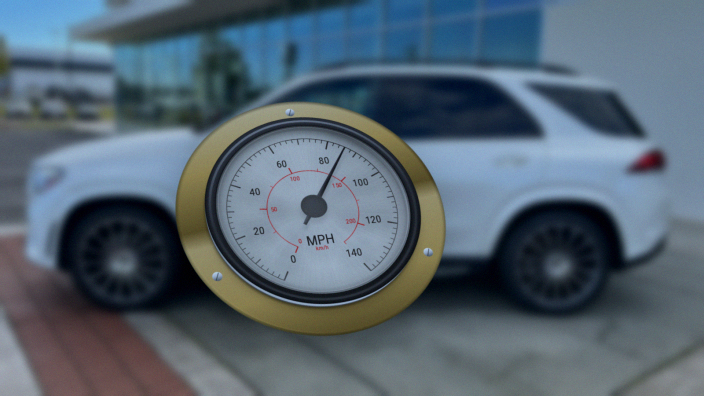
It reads 86,mph
